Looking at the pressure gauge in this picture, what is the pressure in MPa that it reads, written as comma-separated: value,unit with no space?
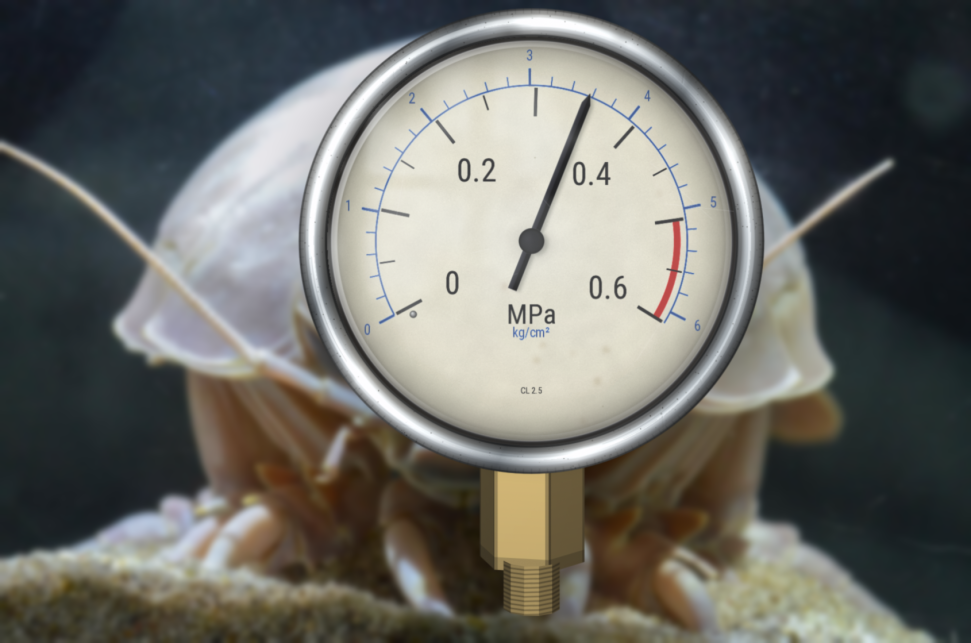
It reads 0.35,MPa
